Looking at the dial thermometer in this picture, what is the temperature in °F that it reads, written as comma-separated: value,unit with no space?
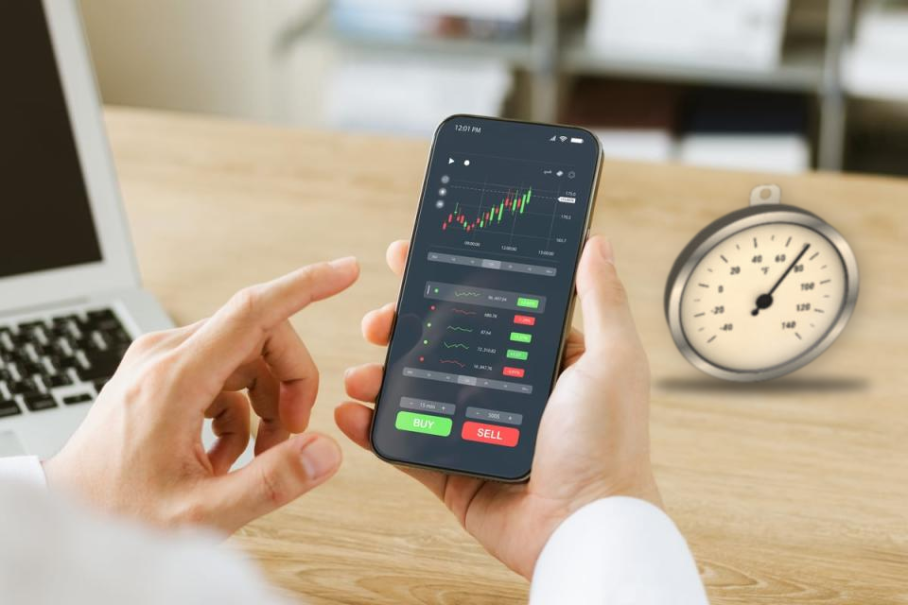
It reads 70,°F
